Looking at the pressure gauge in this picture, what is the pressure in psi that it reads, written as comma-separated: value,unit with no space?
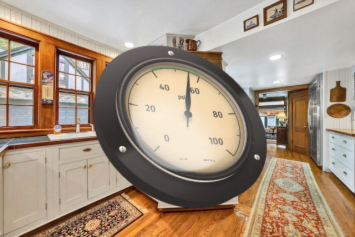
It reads 55,psi
